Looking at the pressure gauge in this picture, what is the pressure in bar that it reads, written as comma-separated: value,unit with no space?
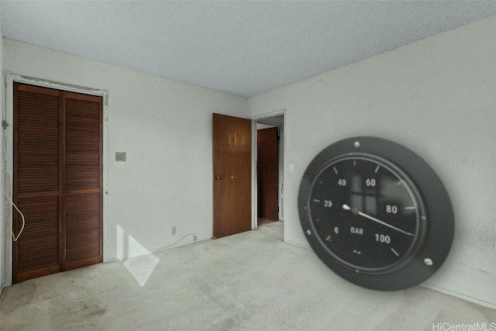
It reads 90,bar
